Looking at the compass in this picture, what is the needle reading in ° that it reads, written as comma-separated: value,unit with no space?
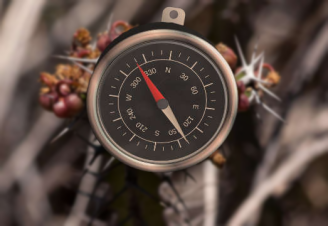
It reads 320,°
